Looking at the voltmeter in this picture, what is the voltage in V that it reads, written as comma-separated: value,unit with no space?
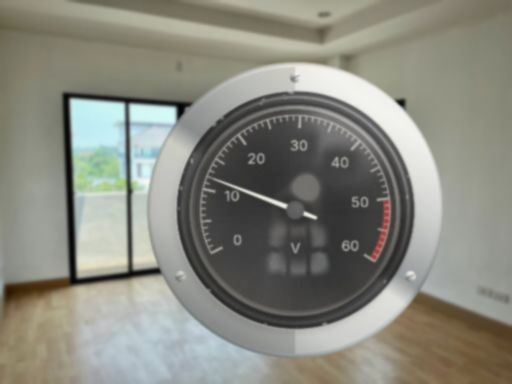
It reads 12,V
